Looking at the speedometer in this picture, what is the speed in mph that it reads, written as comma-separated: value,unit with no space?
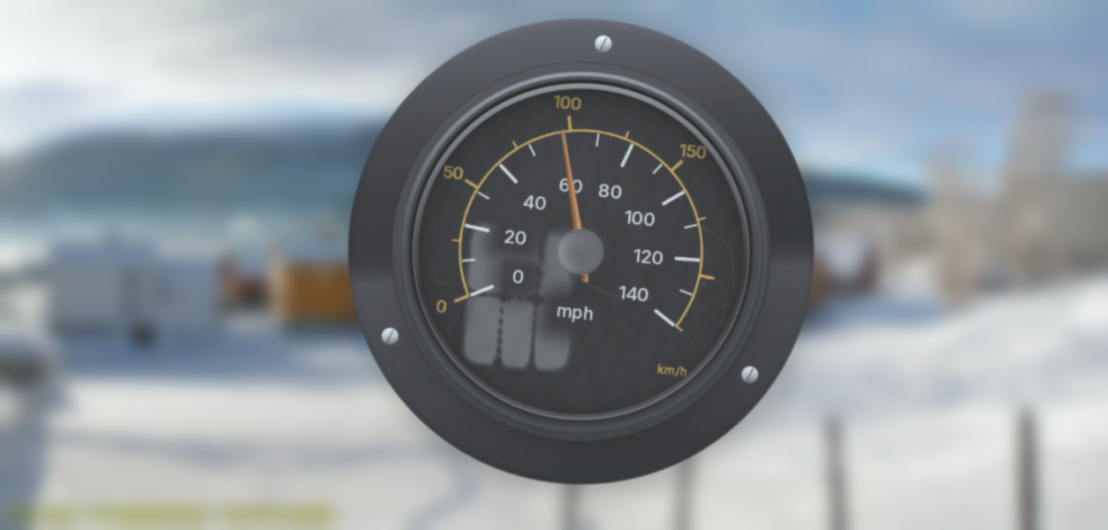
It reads 60,mph
